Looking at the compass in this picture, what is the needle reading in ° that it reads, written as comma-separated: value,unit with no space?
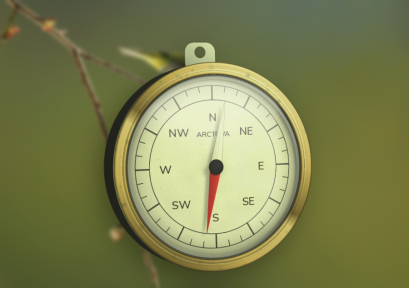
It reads 190,°
